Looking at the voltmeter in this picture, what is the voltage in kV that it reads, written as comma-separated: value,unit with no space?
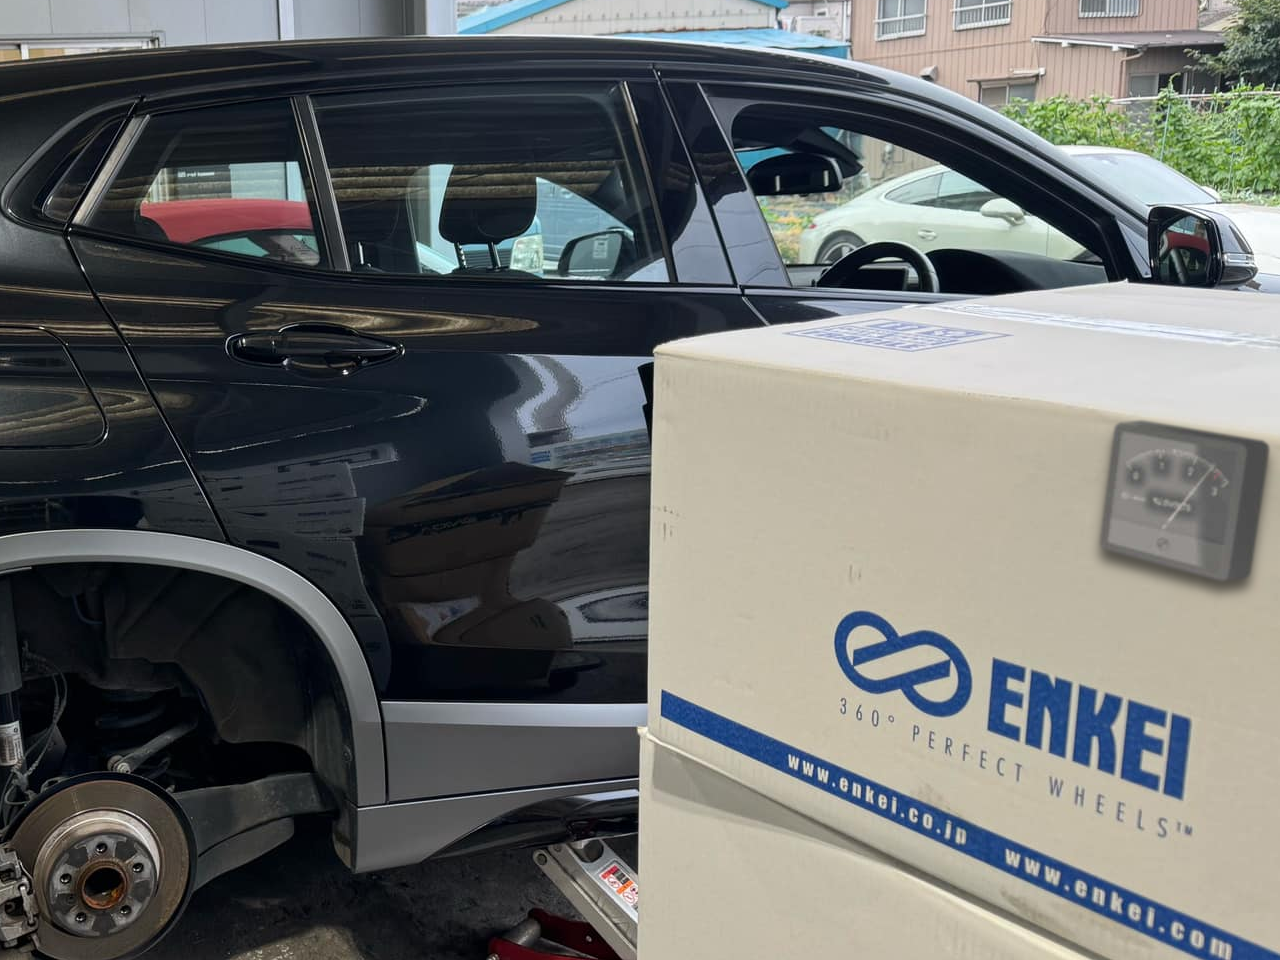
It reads 2.5,kV
